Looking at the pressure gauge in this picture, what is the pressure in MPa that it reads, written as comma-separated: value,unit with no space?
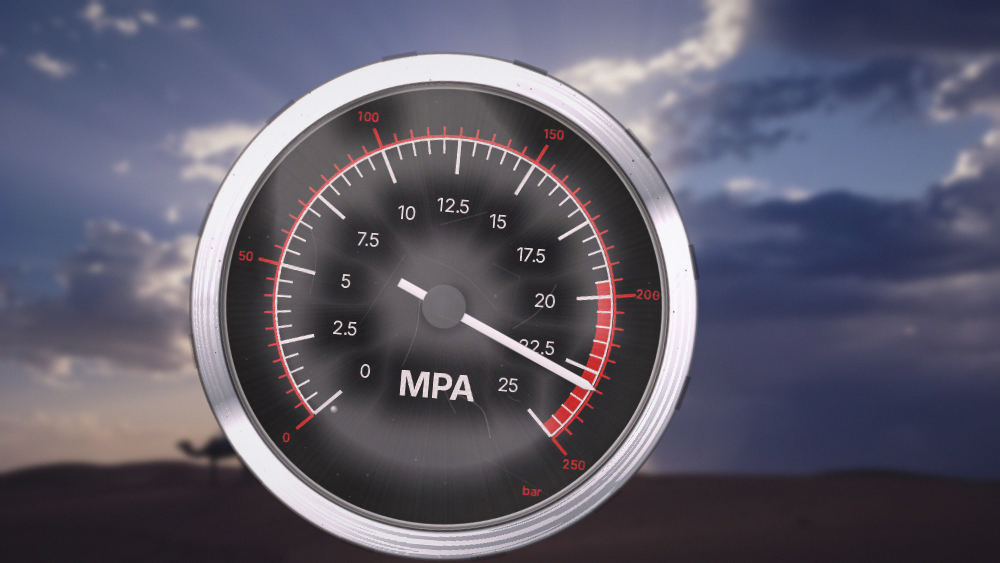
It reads 23,MPa
